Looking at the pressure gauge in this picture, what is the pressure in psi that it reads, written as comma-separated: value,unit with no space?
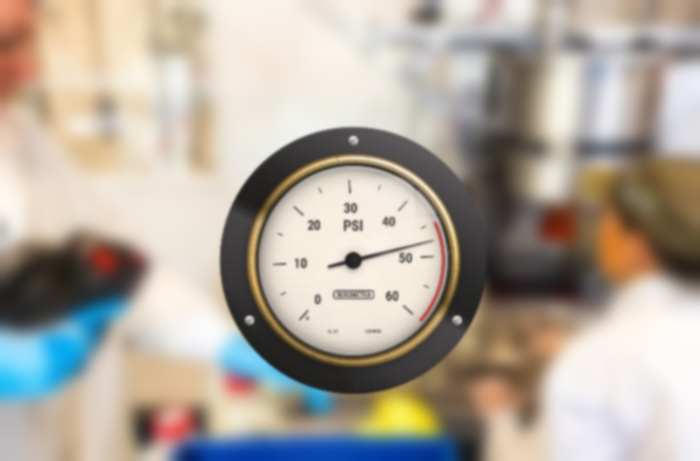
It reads 47.5,psi
